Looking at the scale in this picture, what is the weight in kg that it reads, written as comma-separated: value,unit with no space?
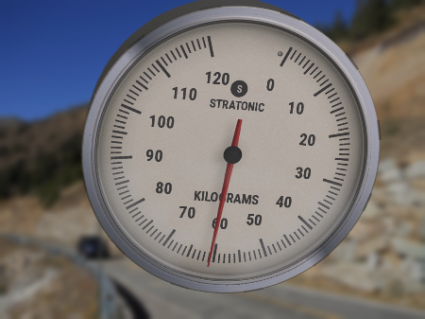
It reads 61,kg
